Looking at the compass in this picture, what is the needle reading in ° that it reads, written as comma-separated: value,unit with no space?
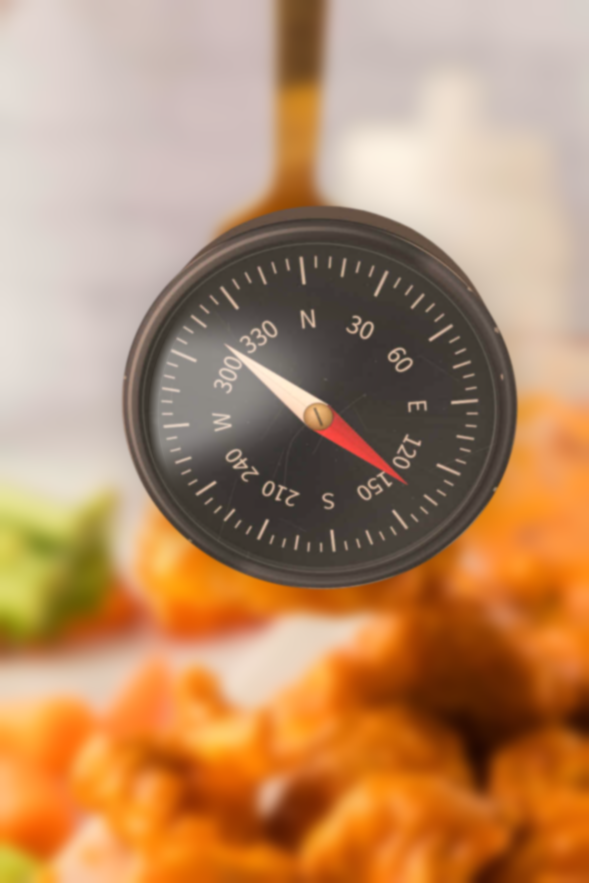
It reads 135,°
